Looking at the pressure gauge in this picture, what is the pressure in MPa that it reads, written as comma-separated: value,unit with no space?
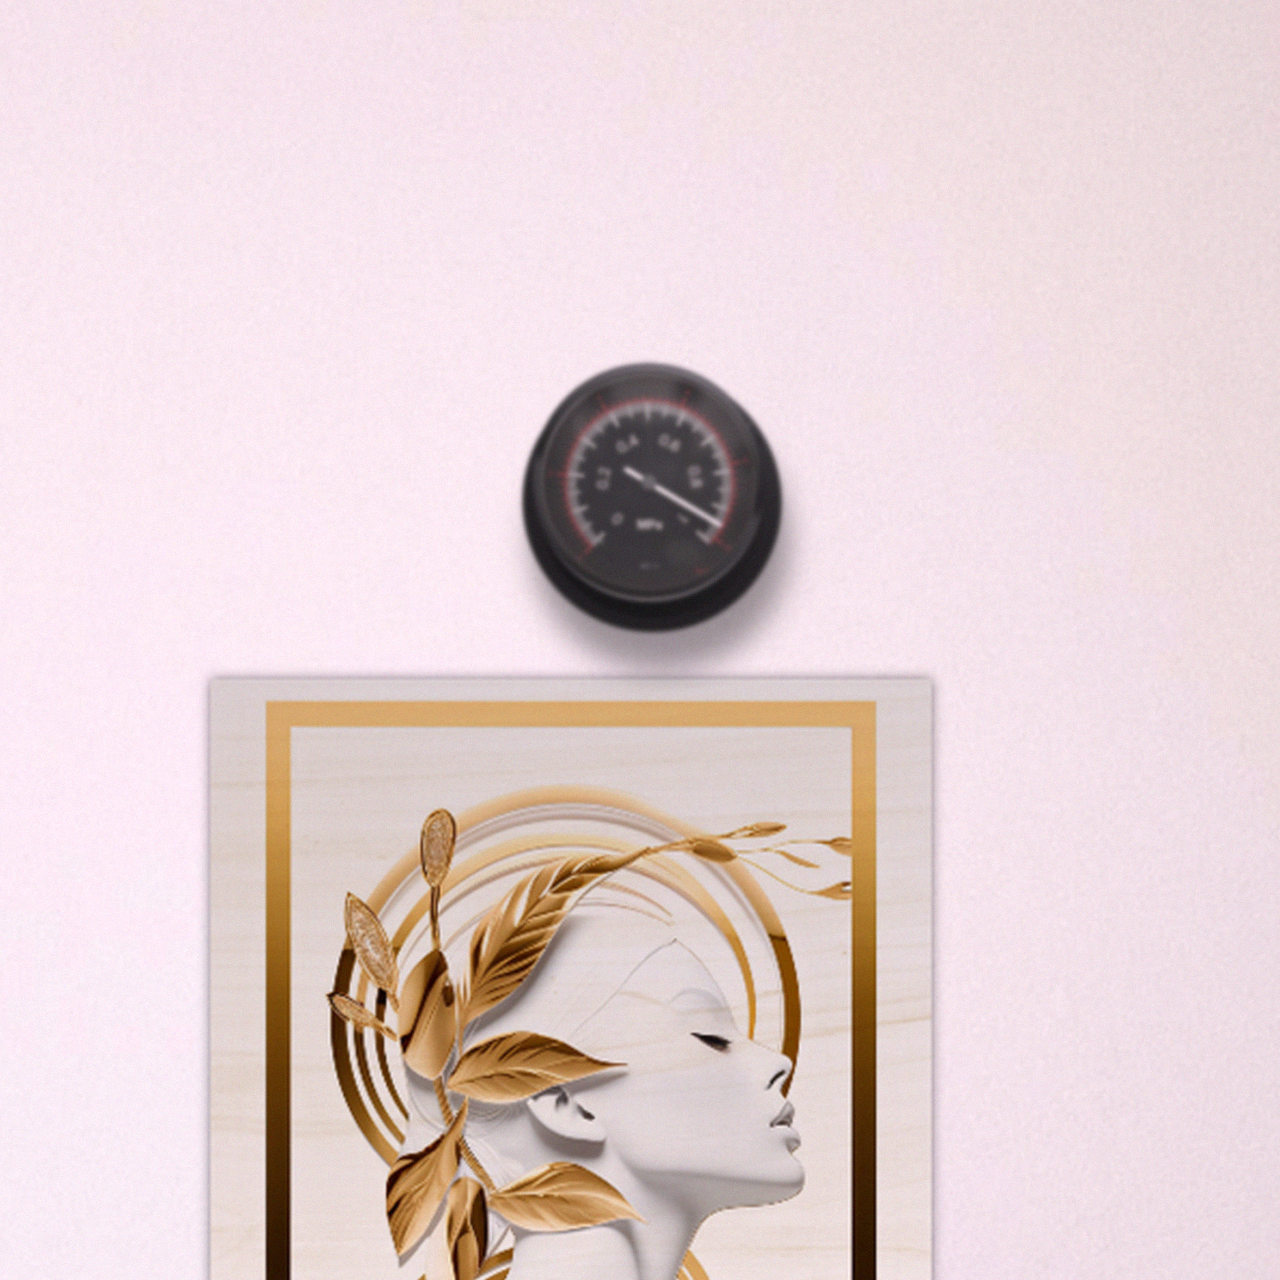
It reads 0.95,MPa
